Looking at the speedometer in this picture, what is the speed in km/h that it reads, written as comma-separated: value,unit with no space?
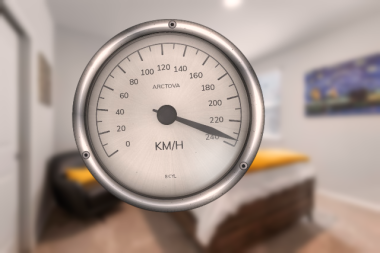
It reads 235,km/h
